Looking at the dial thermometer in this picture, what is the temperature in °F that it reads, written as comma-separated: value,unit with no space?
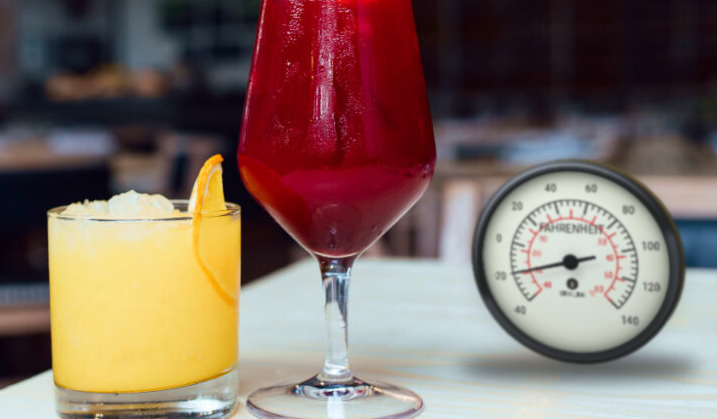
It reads -20,°F
